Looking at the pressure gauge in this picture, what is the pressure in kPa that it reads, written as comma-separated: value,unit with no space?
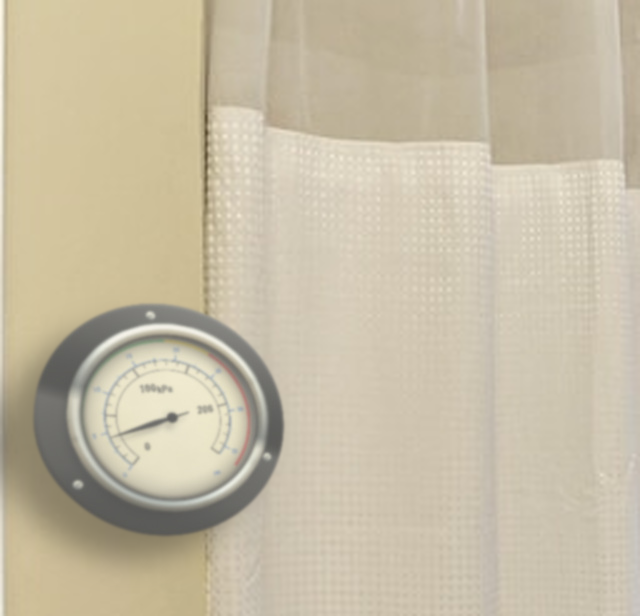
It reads 30,kPa
